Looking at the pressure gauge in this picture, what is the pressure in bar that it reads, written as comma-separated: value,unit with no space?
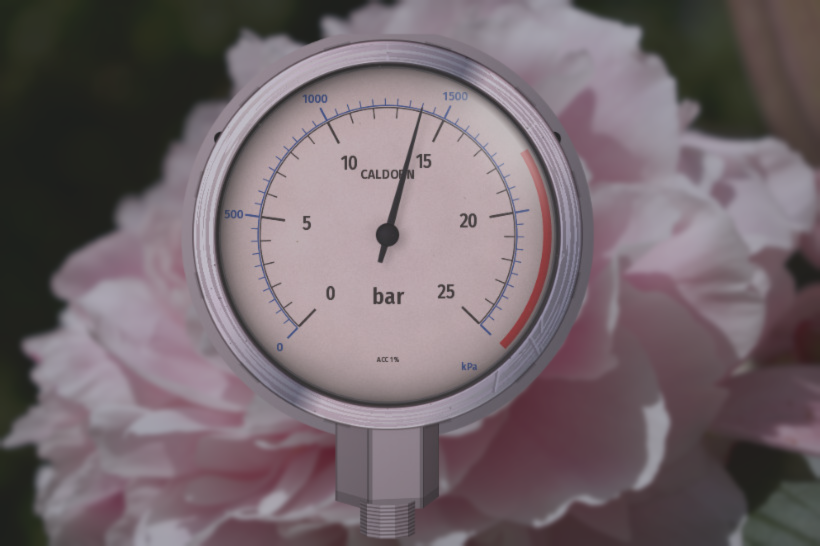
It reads 14,bar
